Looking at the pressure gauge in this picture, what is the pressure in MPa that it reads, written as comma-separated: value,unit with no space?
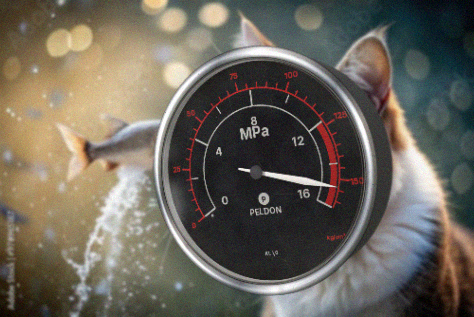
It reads 15,MPa
